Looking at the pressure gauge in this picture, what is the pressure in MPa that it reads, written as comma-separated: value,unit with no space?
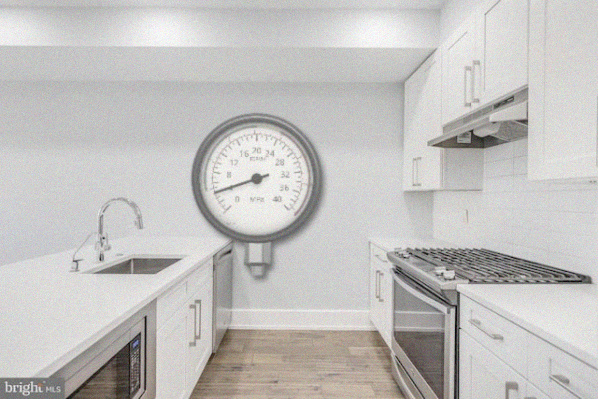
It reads 4,MPa
